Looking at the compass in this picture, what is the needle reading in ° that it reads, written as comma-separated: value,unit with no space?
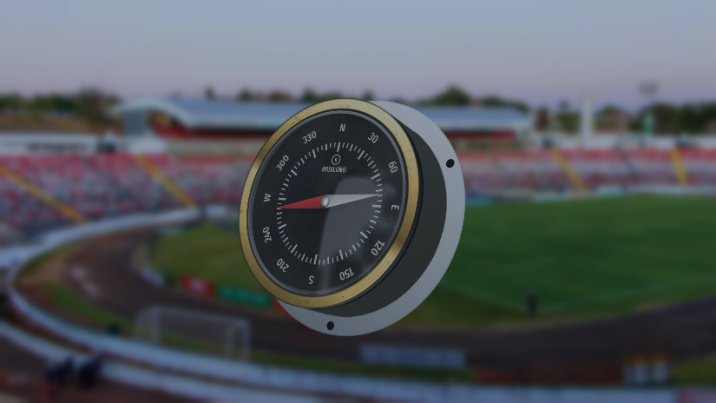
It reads 260,°
